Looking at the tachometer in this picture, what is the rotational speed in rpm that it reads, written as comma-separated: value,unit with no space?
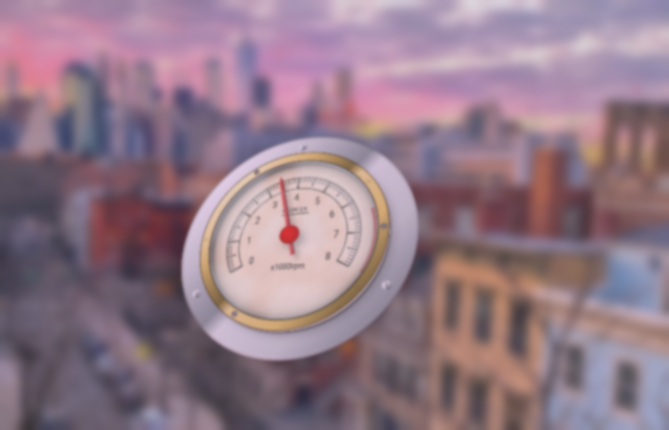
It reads 3500,rpm
